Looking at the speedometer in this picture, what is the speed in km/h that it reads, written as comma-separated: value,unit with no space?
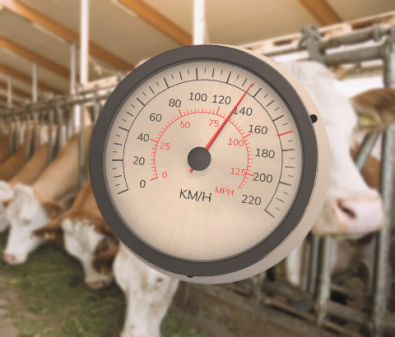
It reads 135,km/h
